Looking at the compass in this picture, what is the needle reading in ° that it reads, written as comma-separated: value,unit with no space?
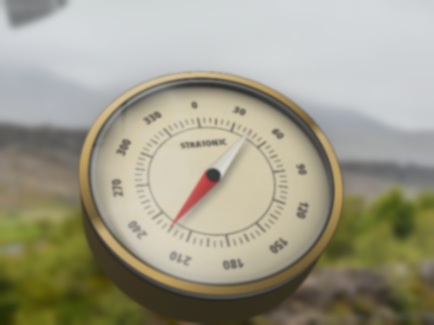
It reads 225,°
